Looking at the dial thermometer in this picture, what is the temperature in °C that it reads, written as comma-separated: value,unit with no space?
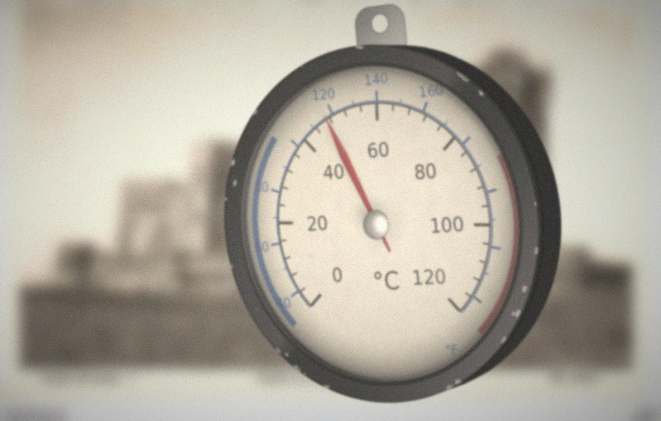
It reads 48,°C
